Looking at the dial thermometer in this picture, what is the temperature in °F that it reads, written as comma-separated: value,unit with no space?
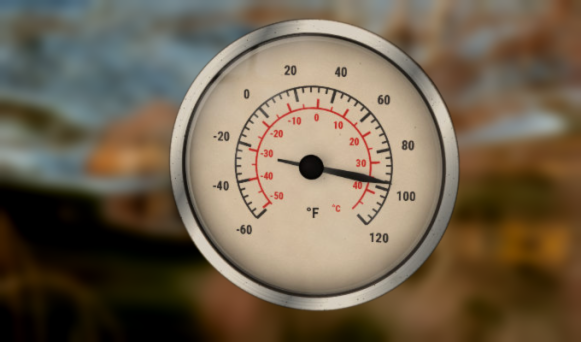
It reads 96,°F
